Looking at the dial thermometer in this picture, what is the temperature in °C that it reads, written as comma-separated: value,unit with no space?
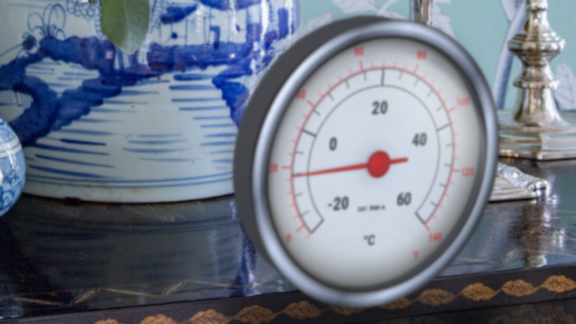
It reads -8,°C
